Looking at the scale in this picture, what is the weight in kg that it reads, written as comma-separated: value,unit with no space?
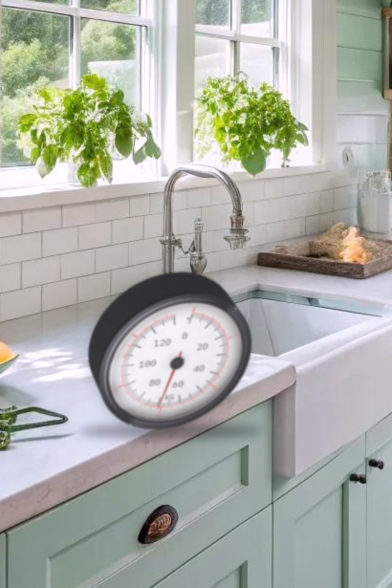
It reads 70,kg
